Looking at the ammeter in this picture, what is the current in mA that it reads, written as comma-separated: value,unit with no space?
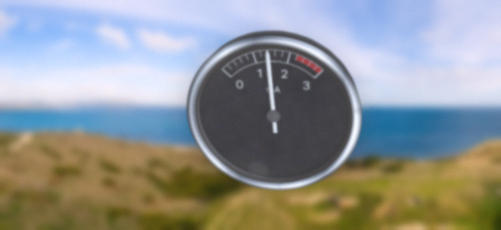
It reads 1.4,mA
